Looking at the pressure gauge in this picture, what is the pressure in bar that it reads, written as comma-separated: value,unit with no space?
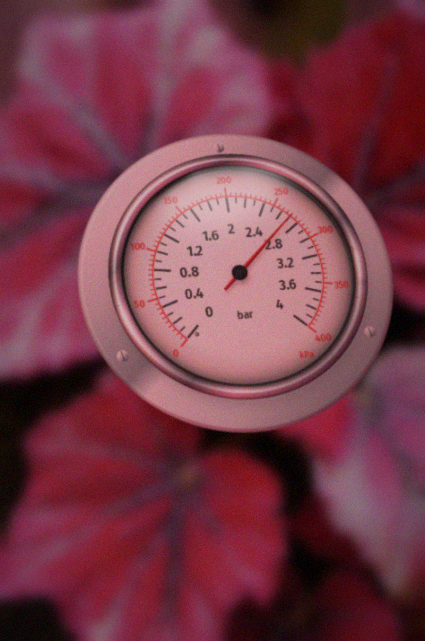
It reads 2.7,bar
